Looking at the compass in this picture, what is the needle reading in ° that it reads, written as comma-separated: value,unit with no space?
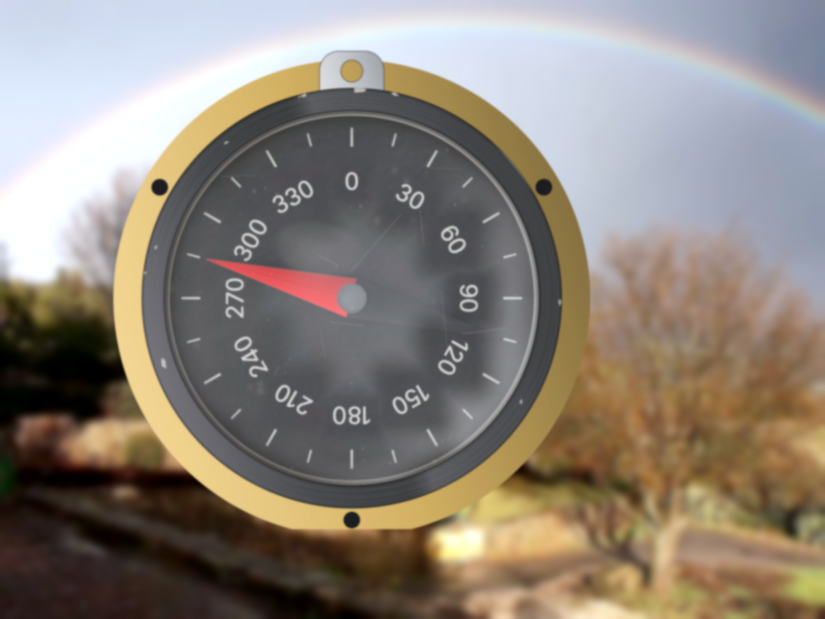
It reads 285,°
